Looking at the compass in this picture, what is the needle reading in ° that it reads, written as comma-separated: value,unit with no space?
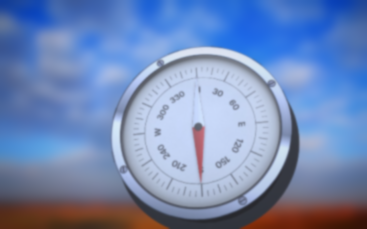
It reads 180,°
